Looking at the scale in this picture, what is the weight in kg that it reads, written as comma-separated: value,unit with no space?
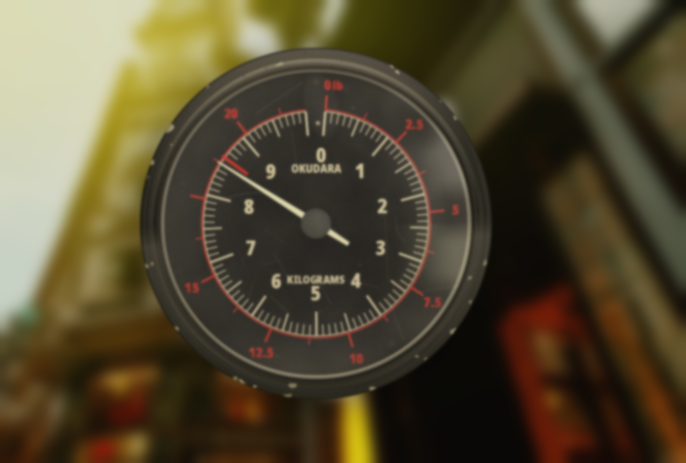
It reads 8.5,kg
